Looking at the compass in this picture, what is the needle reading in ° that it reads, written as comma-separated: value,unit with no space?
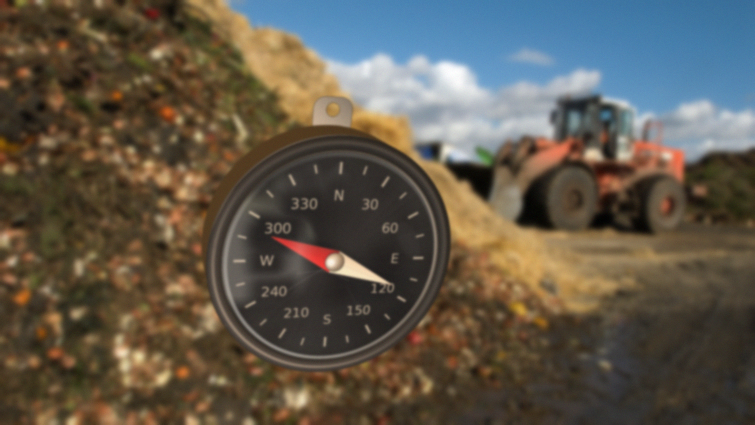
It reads 292.5,°
